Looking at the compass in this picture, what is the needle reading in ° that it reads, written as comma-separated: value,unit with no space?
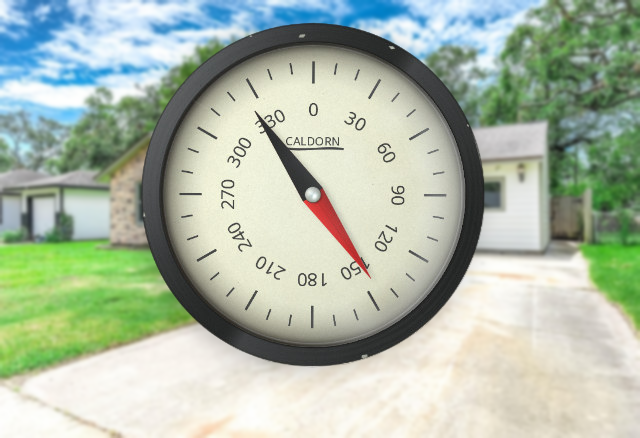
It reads 145,°
